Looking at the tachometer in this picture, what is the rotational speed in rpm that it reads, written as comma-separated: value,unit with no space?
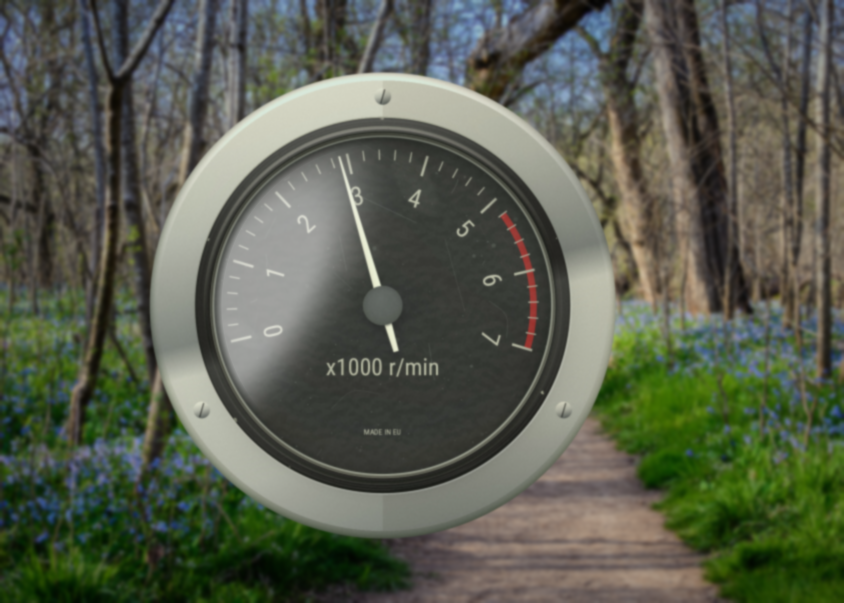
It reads 2900,rpm
